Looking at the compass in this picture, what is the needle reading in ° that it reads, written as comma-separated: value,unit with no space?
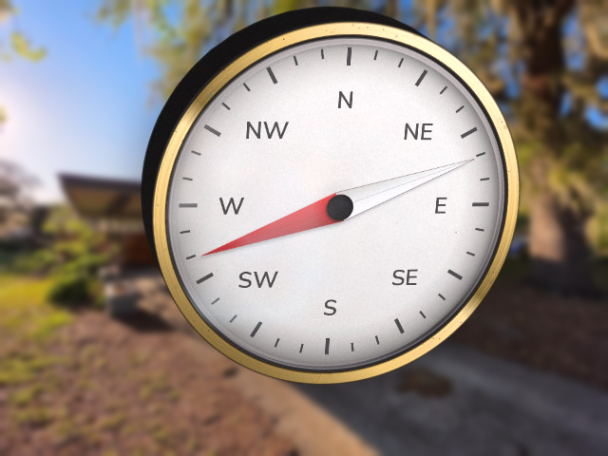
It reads 250,°
